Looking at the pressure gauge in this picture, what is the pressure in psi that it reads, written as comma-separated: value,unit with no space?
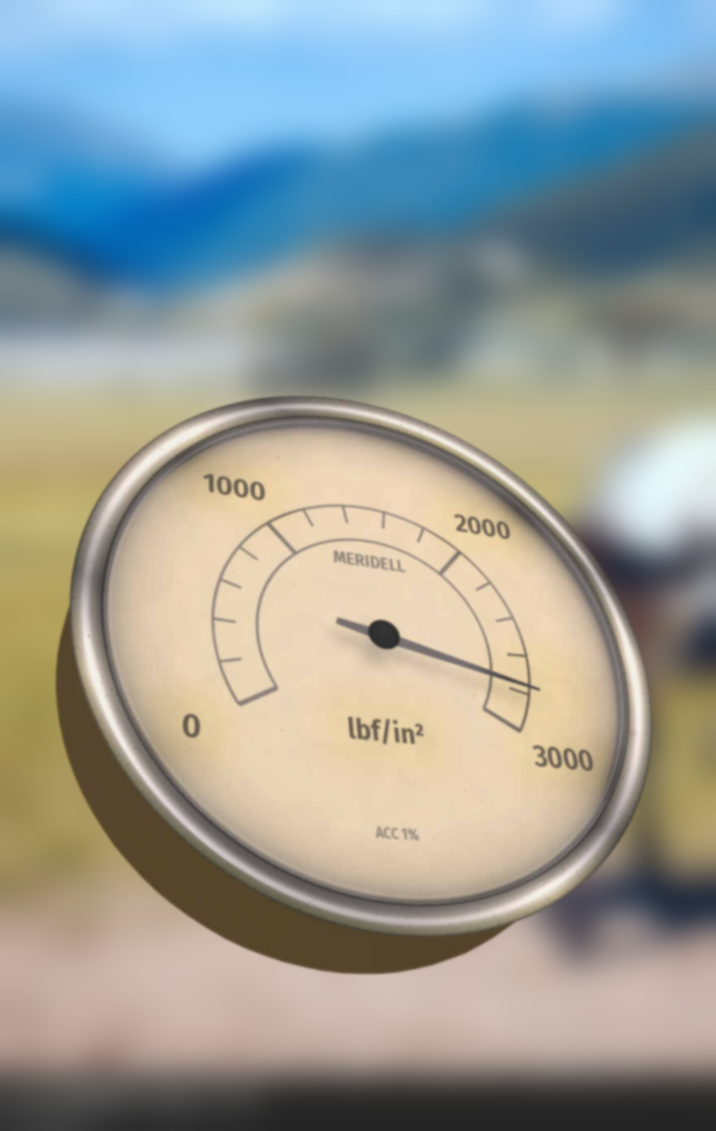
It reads 2800,psi
